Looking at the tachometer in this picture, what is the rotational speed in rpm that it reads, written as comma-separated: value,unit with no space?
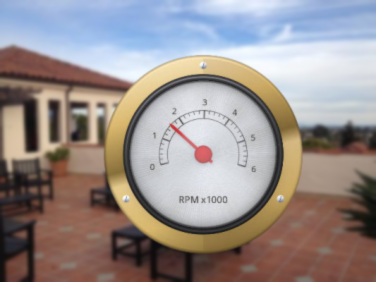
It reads 1600,rpm
